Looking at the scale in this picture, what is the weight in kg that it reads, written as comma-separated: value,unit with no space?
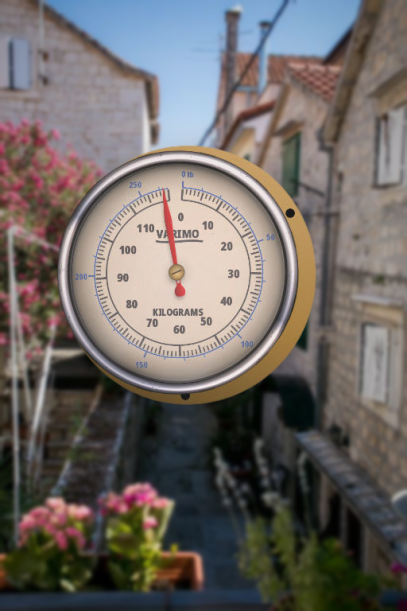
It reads 119,kg
